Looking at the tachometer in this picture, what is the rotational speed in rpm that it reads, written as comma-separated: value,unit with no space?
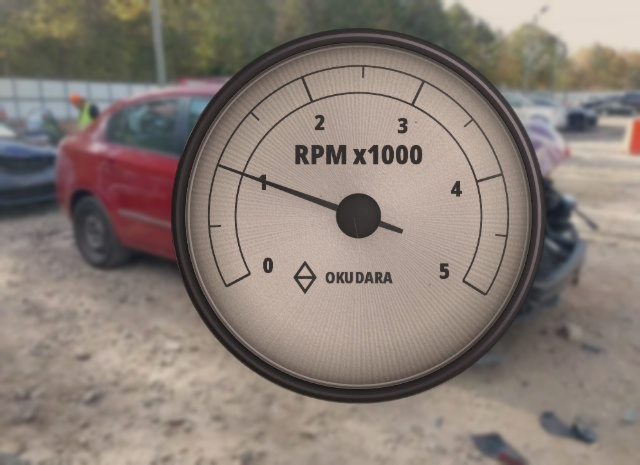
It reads 1000,rpm
